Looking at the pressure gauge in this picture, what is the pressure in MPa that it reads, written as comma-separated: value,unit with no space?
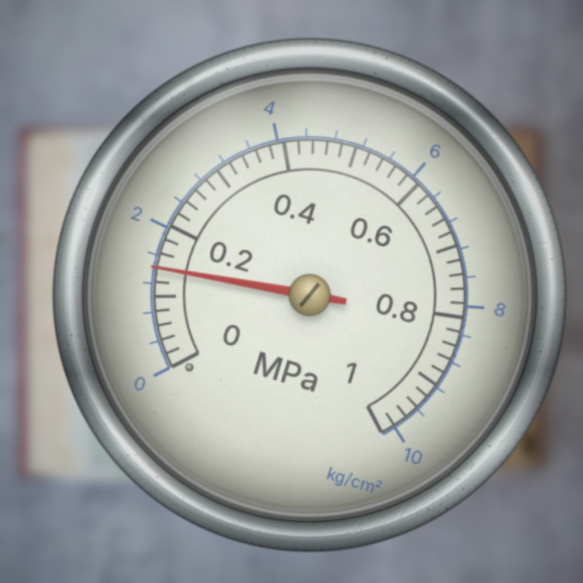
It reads 0.14,MPa
